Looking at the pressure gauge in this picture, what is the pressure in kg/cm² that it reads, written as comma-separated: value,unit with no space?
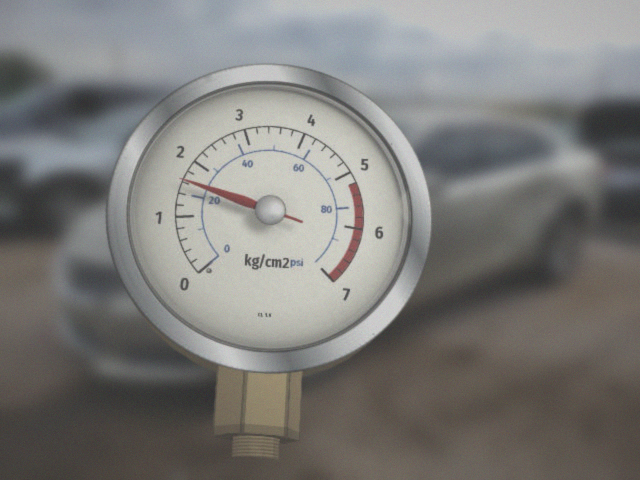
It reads 1.6,kg/cm²
